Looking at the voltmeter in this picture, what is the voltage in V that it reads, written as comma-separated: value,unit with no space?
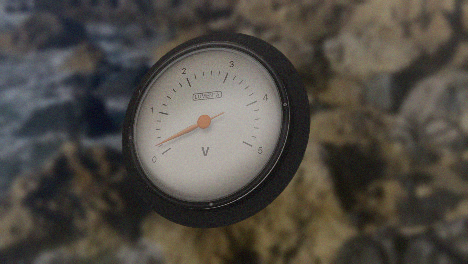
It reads 0.2,V
